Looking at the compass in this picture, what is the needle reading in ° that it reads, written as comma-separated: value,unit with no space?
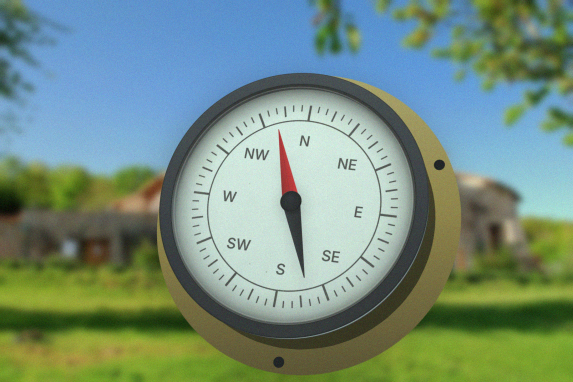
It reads 340,°
